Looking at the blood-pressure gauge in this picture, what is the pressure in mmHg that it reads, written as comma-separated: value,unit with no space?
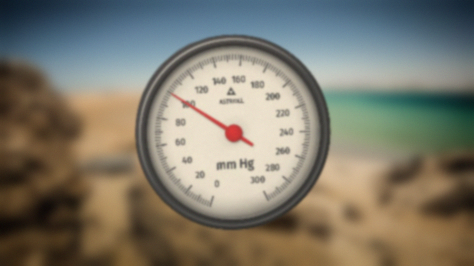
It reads 100,mmHg
